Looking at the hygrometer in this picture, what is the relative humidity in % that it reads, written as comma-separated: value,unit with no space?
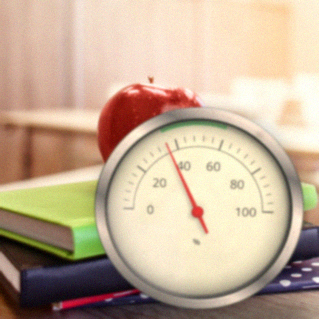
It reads 36,%
